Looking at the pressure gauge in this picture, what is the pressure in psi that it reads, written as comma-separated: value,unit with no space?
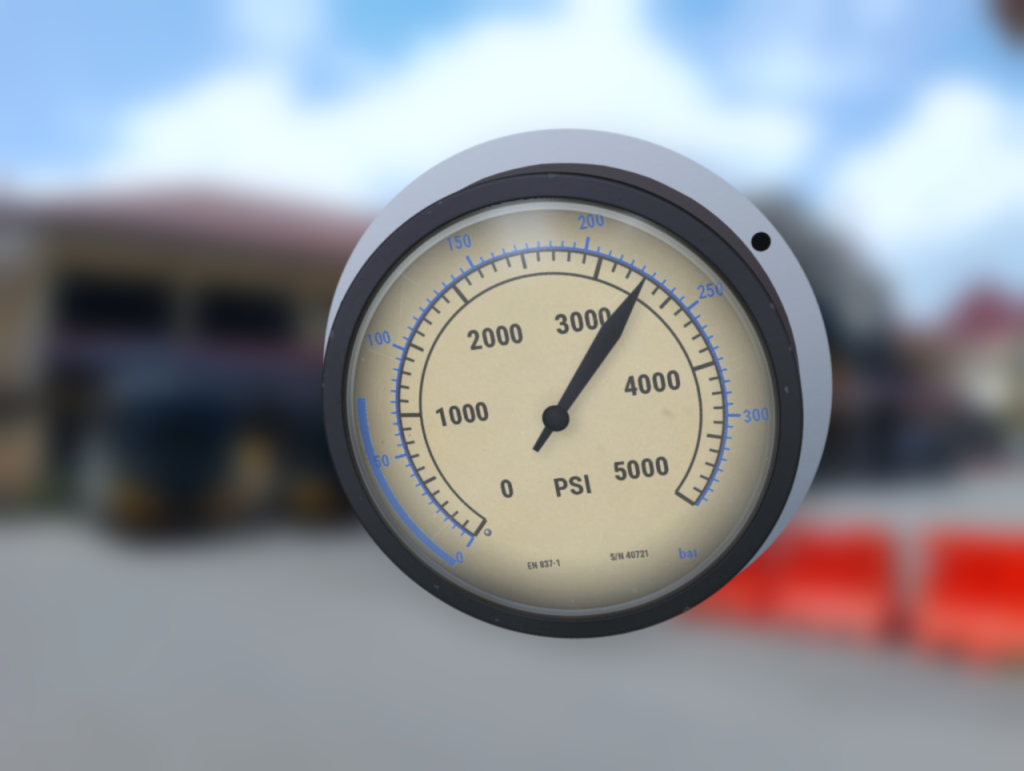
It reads 3300,psi
